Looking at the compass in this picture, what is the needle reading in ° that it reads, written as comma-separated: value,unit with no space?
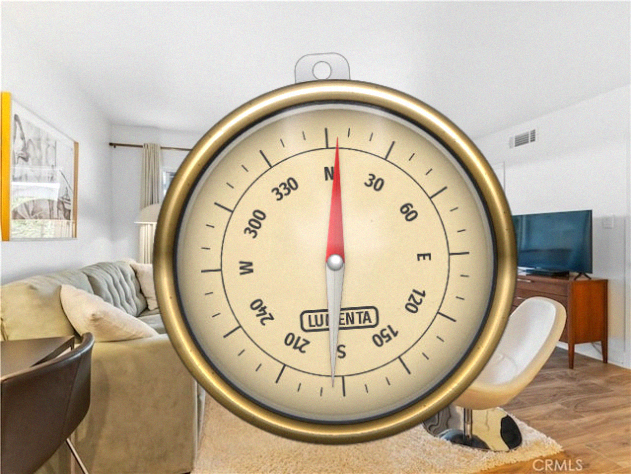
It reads 5,°
